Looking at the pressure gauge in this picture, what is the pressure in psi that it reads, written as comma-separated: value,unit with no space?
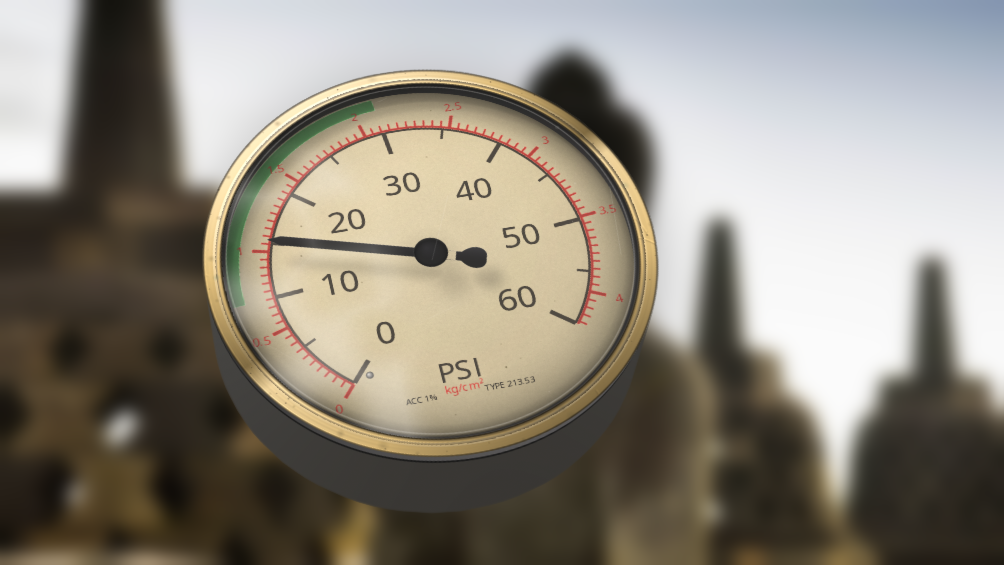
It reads 15,psi
